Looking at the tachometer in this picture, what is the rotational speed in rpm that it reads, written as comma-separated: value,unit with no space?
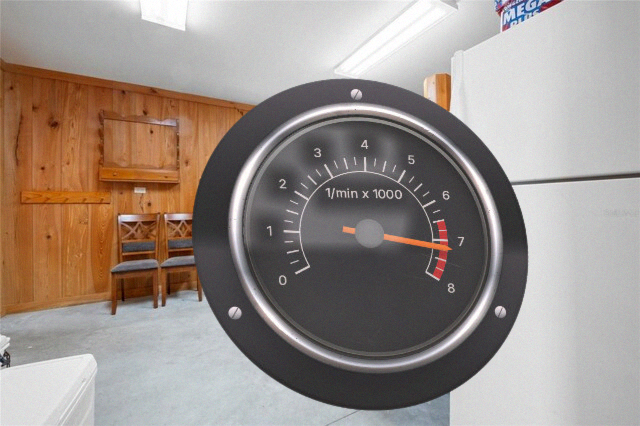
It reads 7250,rpm
